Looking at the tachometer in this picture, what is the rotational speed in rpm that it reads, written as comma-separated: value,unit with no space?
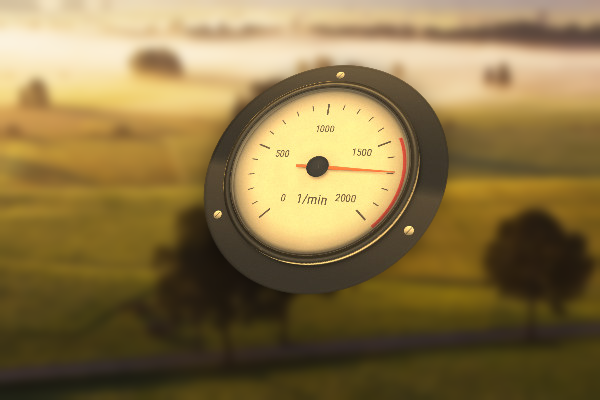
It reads 1700,rpm
